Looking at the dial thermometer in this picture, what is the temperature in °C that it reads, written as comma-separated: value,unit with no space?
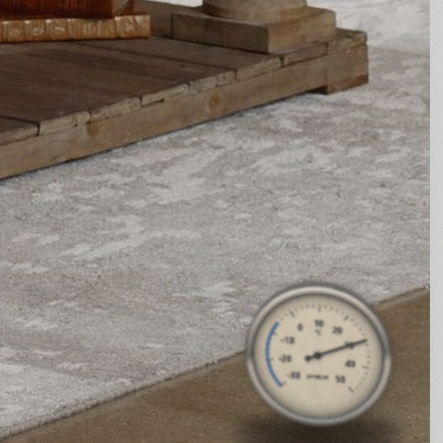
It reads 30,°C
